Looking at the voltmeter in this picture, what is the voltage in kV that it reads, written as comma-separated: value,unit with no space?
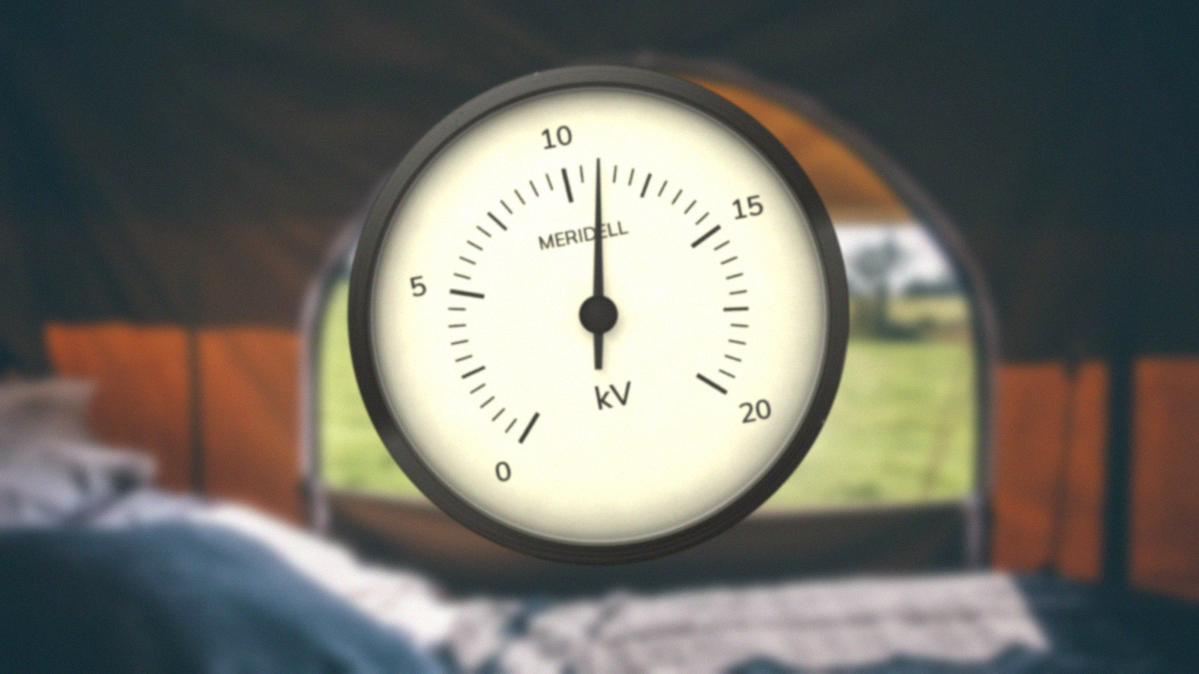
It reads 11,kV
